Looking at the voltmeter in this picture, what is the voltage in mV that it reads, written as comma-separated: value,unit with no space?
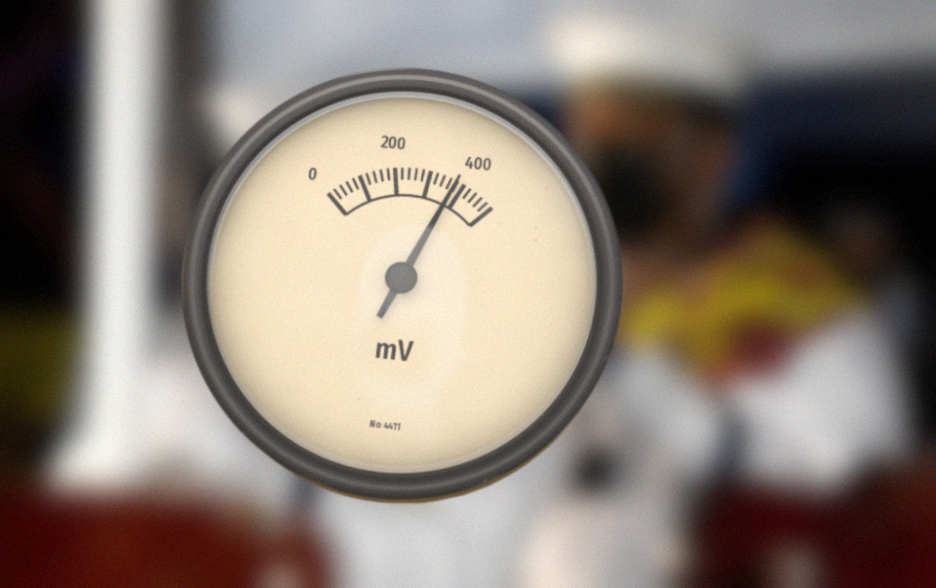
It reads 380,mV
